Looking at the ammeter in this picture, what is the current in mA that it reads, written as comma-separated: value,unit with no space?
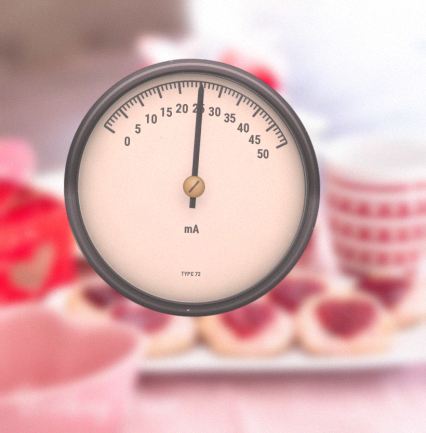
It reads 25,mA
